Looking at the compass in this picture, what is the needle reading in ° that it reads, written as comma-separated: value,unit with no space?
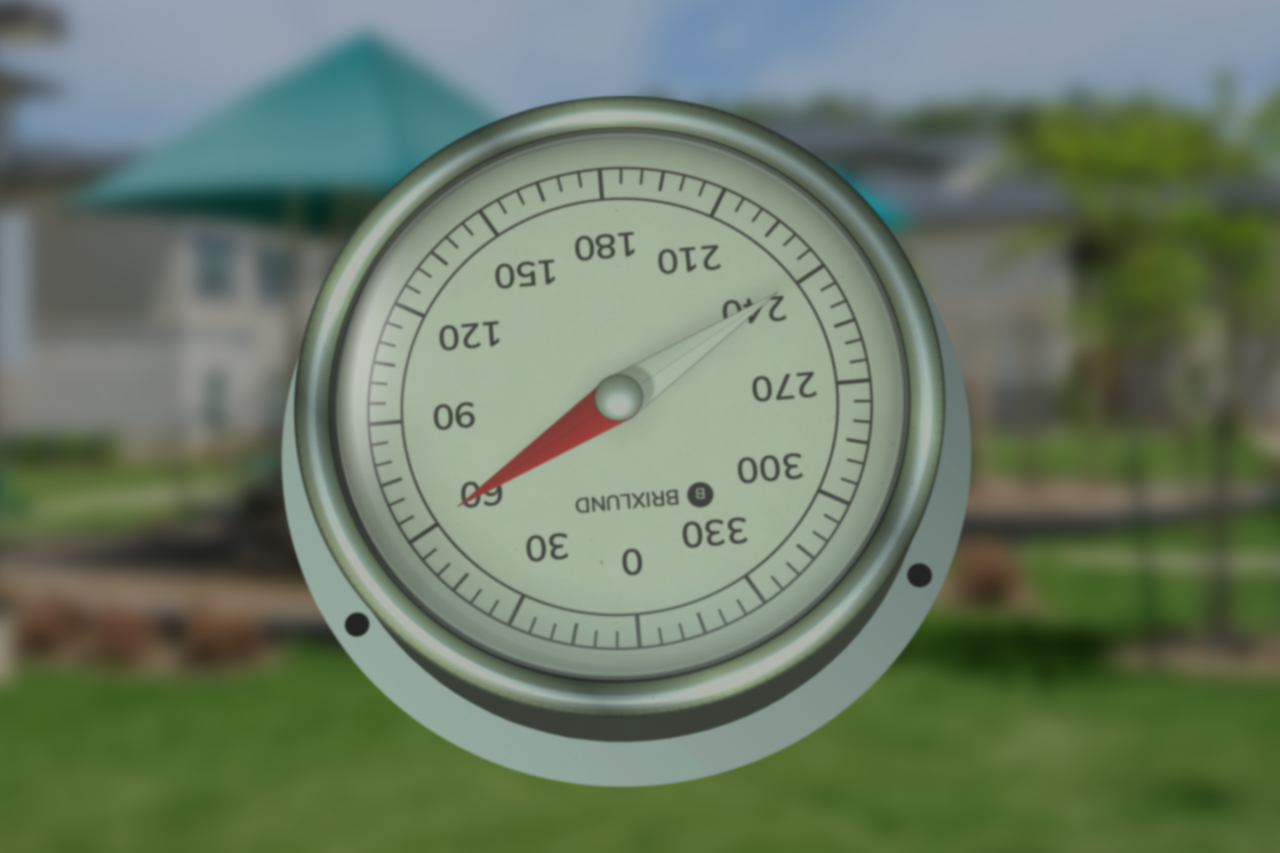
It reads 60,°
